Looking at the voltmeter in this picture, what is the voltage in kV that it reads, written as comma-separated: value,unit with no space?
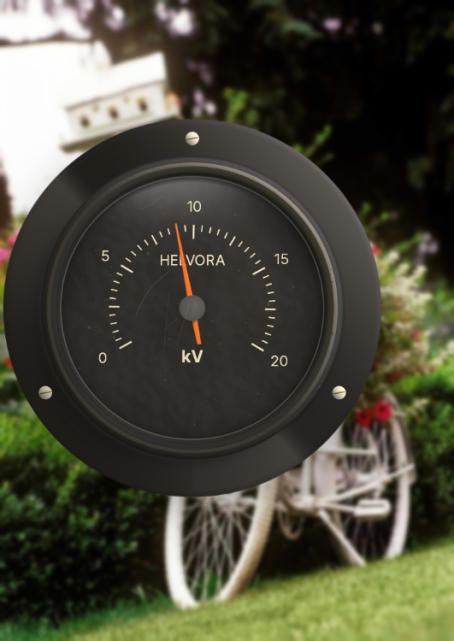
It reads 9,kV
